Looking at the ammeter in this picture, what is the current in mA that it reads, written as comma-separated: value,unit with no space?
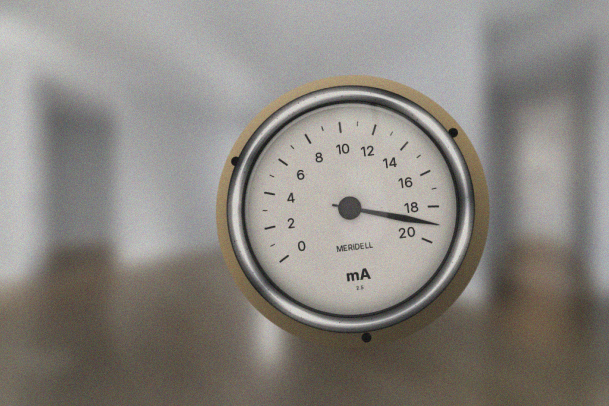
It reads 19,mA
